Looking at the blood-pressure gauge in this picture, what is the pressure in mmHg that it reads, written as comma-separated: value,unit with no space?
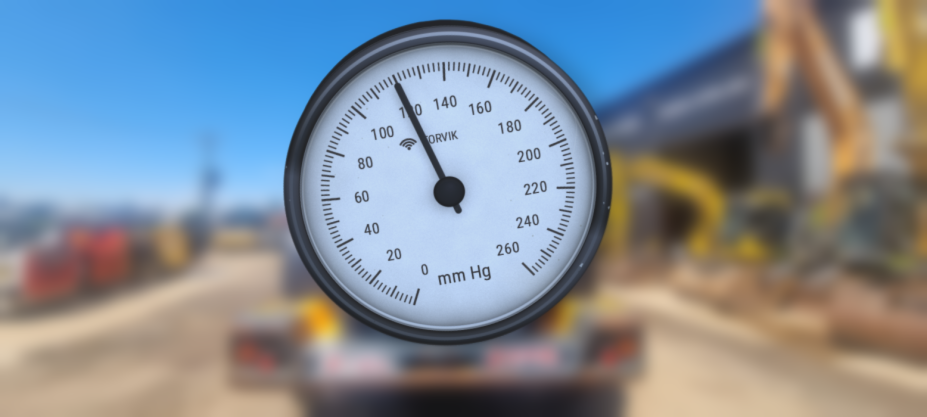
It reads 120,mmHg
